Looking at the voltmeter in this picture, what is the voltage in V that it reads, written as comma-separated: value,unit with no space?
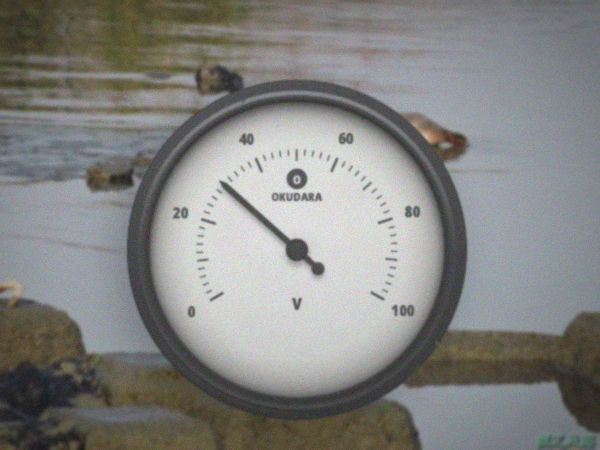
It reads 30,V
